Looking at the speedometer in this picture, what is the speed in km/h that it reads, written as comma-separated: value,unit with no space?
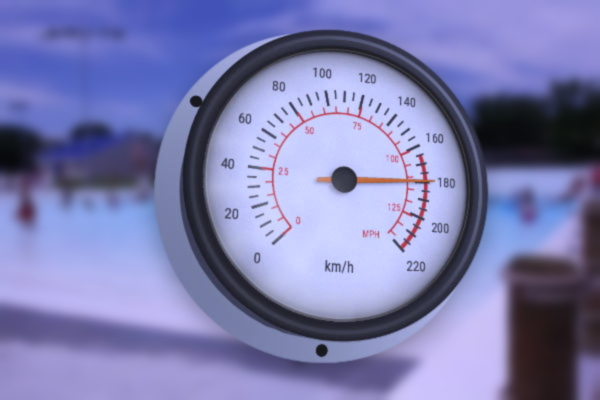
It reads 180,km/h
